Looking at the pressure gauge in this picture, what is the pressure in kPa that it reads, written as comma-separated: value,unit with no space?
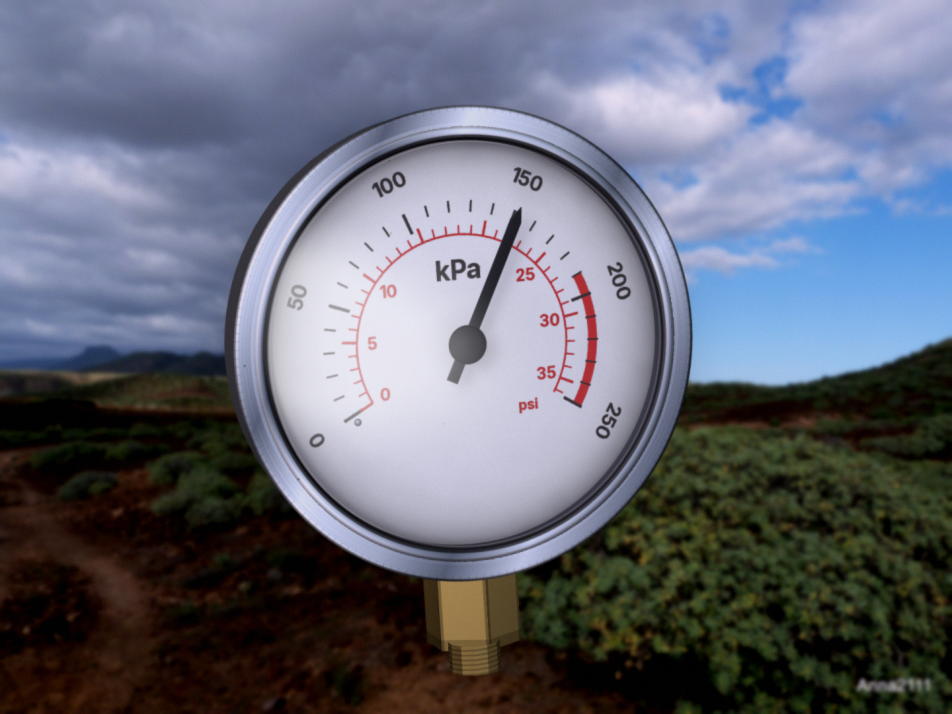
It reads 150,kPa
